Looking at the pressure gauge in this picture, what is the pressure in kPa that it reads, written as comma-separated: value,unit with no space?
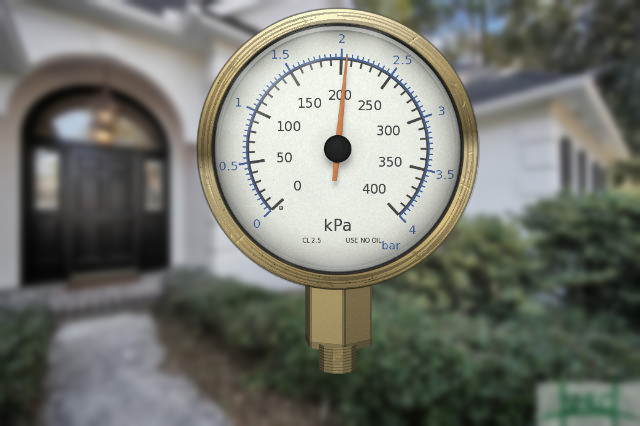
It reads 205,kPa
